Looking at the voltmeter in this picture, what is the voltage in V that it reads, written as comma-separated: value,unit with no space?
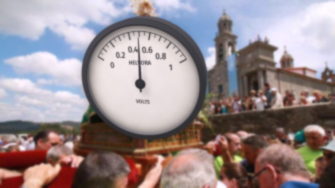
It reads 0.5,V
